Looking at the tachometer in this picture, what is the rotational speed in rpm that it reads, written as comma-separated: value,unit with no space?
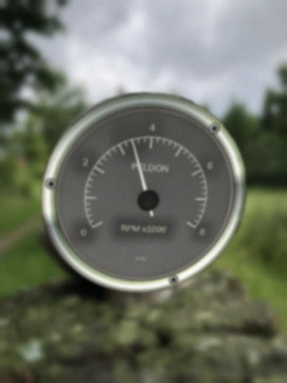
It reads 3400,rpm
